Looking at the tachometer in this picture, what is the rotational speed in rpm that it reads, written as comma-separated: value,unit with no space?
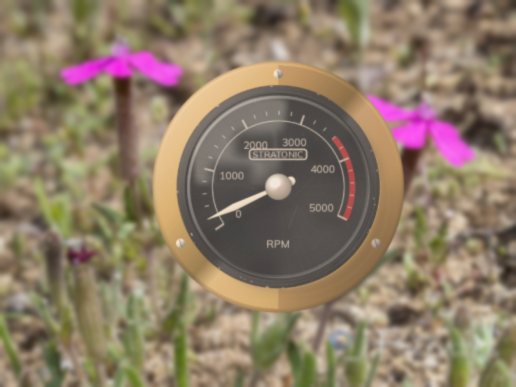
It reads 200,rpm
